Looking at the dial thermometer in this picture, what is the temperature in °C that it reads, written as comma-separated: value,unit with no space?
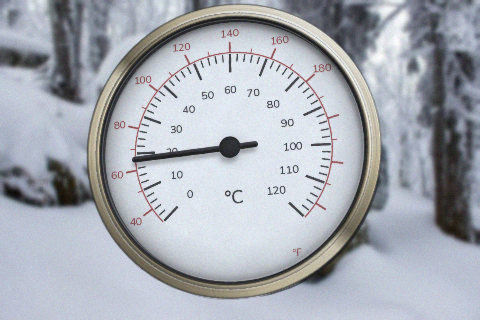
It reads 18,°C
